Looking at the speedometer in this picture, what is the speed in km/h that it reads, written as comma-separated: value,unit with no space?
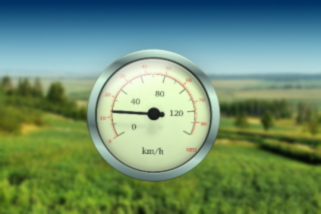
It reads 20,km/h
